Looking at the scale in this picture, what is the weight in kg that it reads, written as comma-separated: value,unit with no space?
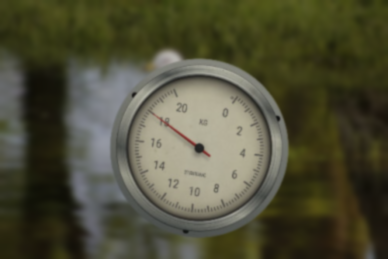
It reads 18,kg
